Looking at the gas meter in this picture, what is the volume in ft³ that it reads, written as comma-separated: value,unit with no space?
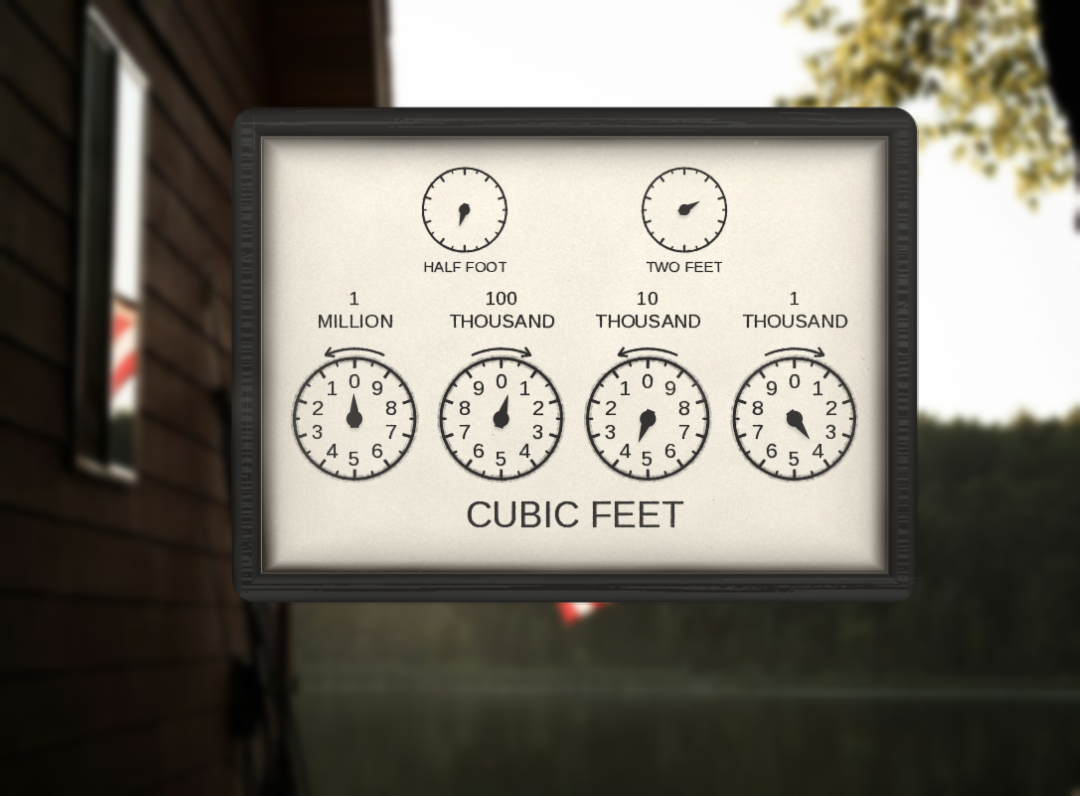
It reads 4400,ft³
